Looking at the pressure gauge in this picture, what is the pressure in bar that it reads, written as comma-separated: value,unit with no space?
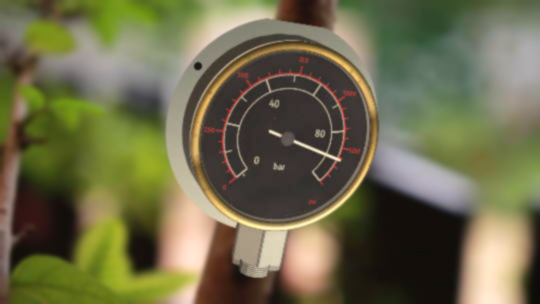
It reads 90,bar
